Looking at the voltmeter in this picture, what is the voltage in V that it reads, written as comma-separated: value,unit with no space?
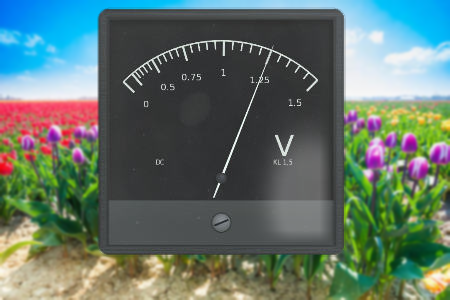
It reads 1.25,V
